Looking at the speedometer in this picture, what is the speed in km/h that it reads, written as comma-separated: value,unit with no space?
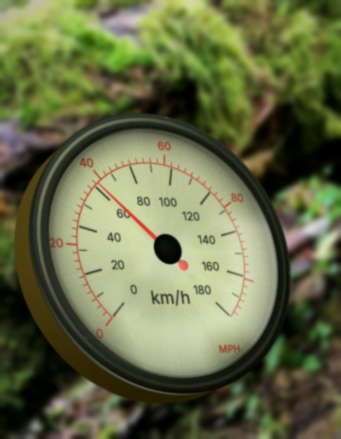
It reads 60,km/h
